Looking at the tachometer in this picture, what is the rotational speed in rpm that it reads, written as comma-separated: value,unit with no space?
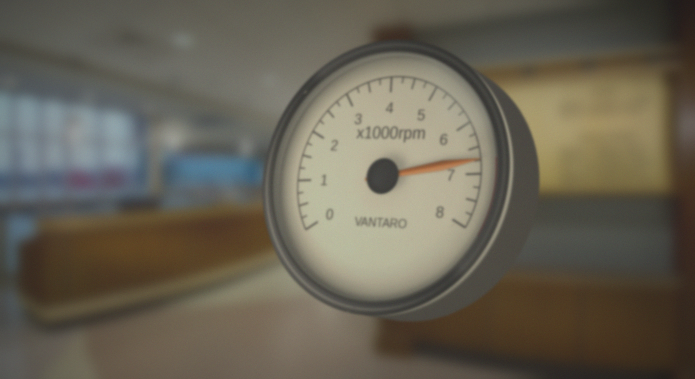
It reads 6750,rpm
